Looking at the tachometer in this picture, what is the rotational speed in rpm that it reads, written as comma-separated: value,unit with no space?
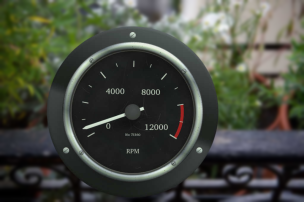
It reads 500,rpm
